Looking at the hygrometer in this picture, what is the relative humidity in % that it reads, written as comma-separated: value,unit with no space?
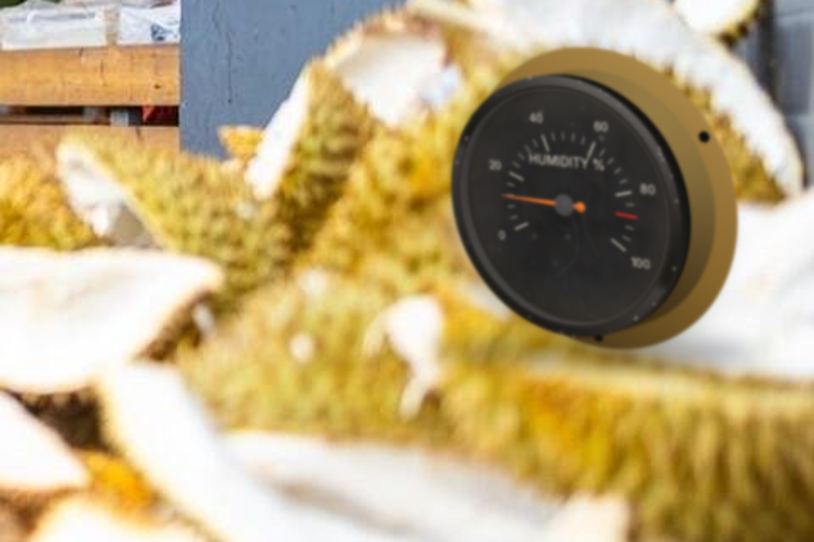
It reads 12,%
